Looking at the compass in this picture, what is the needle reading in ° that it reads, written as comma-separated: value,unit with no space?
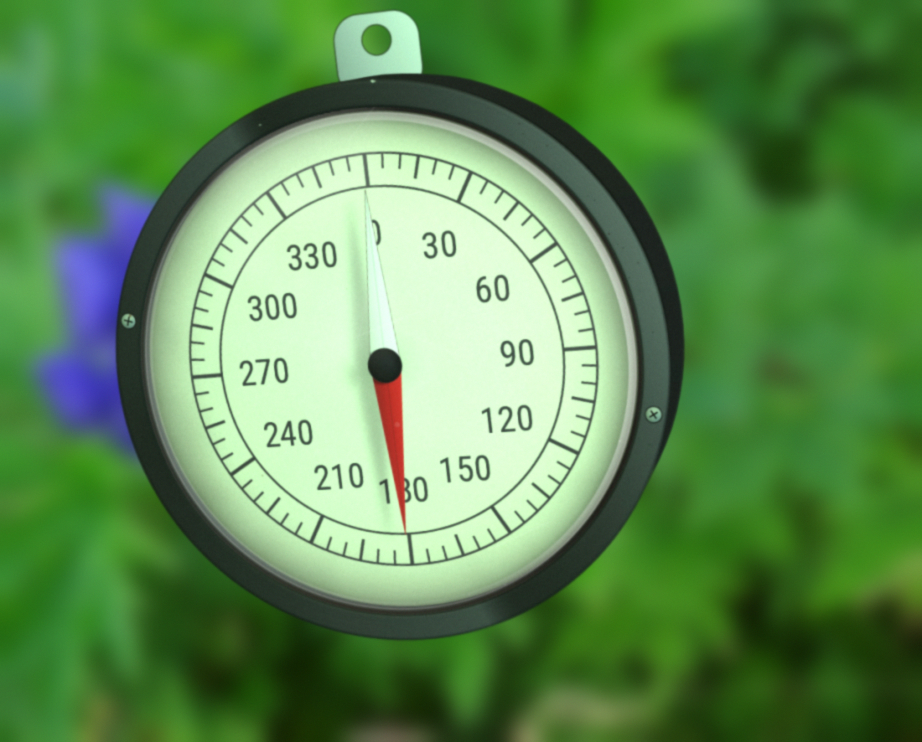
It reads 180,°
